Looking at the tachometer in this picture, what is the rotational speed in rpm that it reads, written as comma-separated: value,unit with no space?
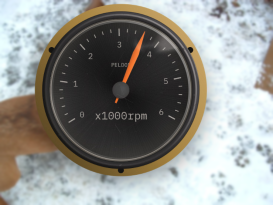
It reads 3600,rpm
